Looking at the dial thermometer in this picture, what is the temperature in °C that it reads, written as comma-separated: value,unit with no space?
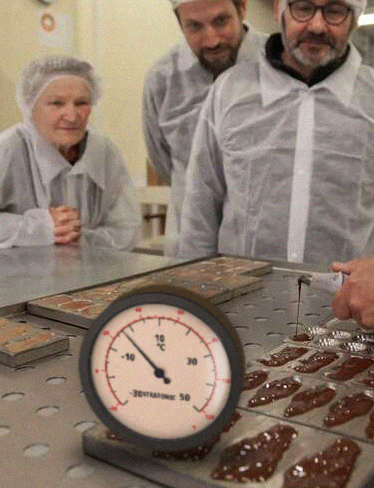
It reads -2.5,°C
